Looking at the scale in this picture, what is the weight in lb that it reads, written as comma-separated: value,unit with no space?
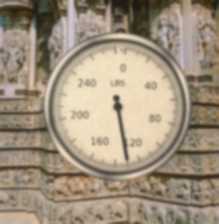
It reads 130,lb
